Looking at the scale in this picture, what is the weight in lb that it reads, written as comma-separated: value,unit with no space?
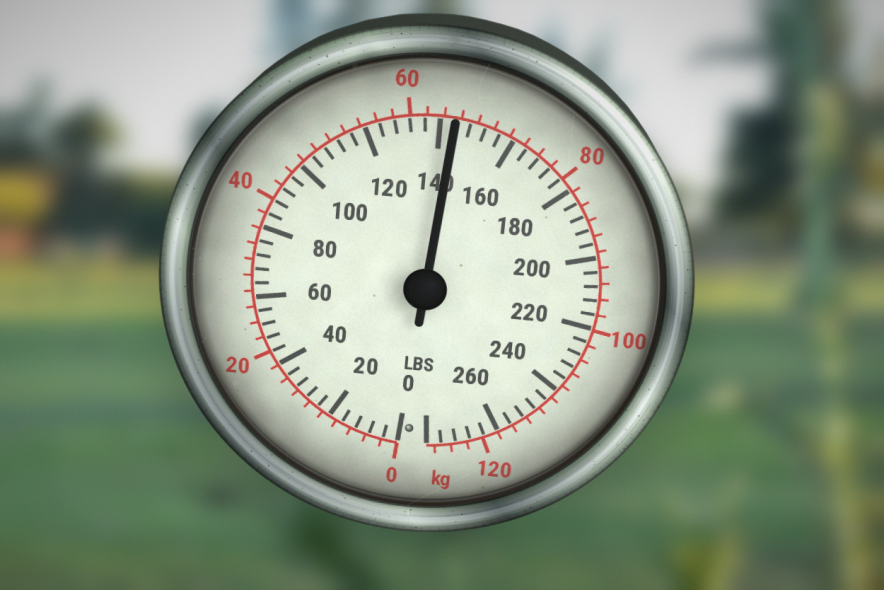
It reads 144,lb
